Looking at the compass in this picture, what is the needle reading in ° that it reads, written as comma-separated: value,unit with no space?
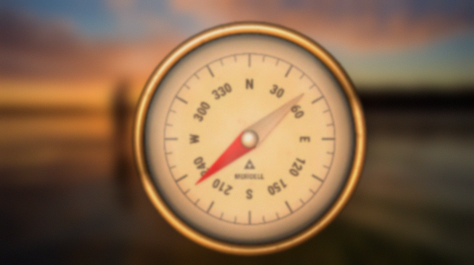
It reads 230,°
